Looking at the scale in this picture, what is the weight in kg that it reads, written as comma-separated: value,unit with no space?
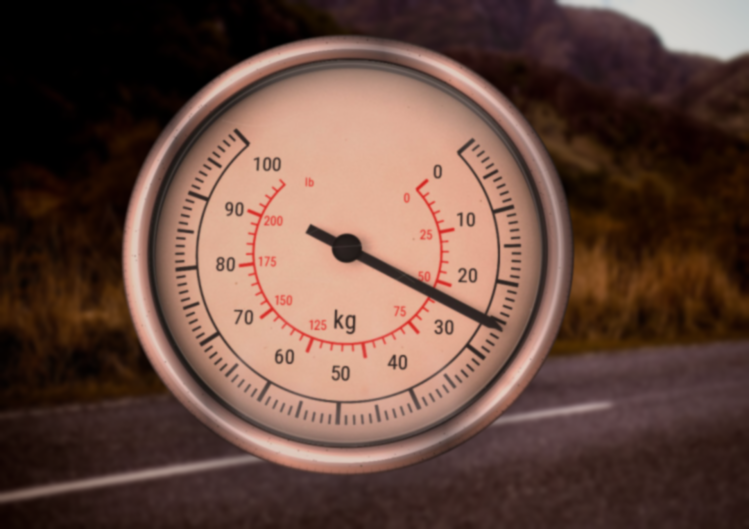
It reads 26,kg
